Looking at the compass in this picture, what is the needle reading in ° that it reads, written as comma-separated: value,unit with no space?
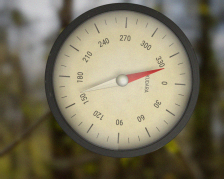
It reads 340,°
